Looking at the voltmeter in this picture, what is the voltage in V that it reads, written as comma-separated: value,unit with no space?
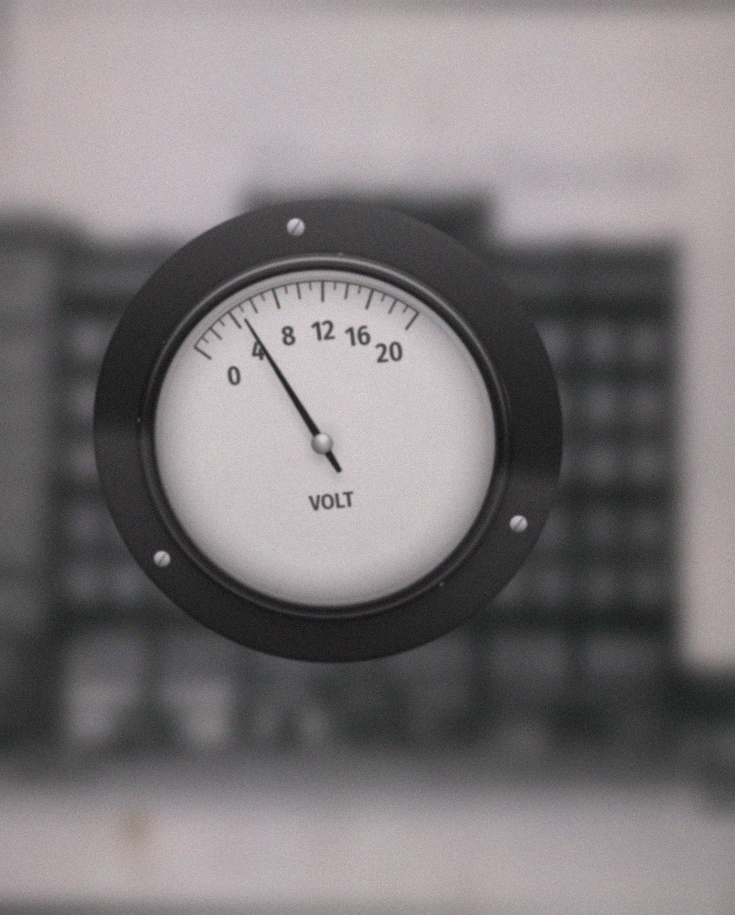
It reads 5,V
